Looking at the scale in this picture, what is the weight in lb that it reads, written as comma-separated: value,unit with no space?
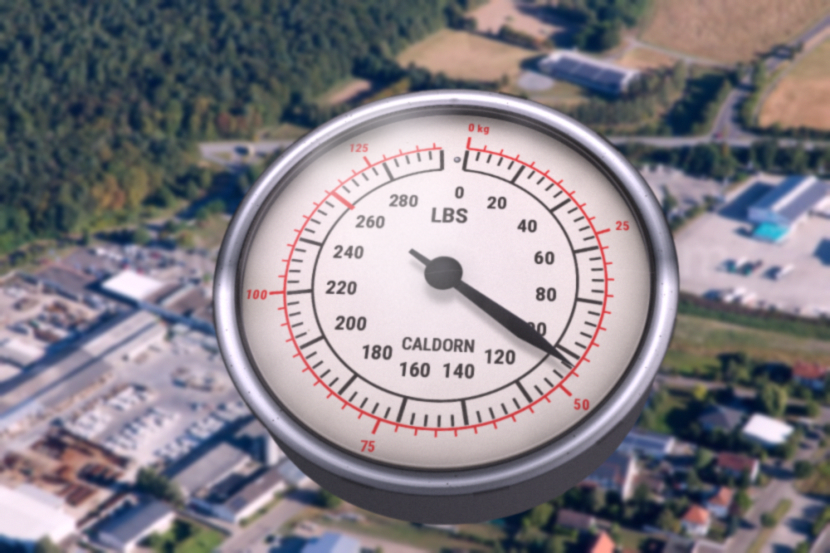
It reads 104,lb
